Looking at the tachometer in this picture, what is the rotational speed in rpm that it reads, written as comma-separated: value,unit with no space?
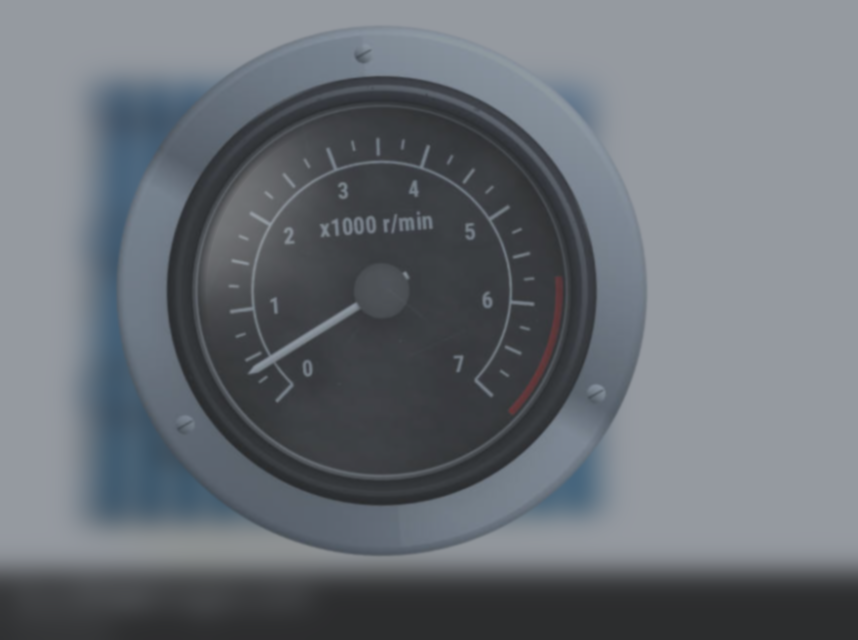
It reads 375,rpm
